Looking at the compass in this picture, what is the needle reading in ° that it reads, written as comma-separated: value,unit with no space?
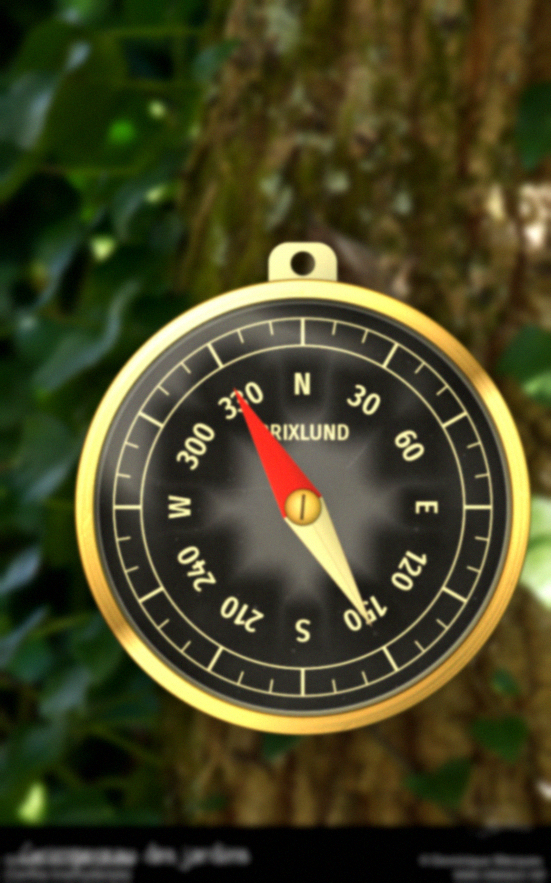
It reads 330,°
